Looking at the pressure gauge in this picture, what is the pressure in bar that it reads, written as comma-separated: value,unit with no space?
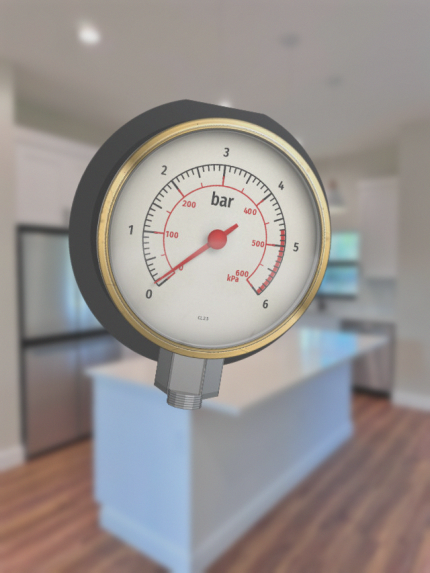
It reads 0.1,bar
